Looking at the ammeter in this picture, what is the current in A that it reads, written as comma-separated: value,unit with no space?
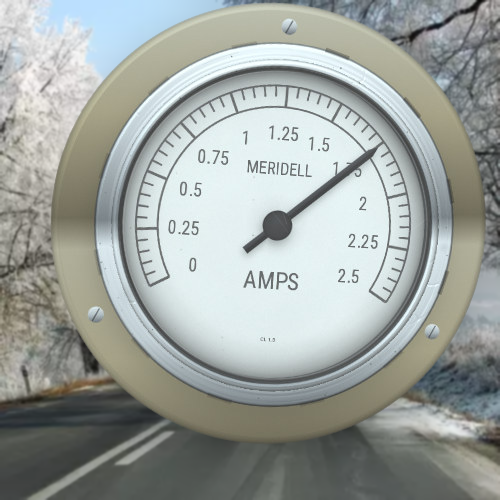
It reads 1.75,A
